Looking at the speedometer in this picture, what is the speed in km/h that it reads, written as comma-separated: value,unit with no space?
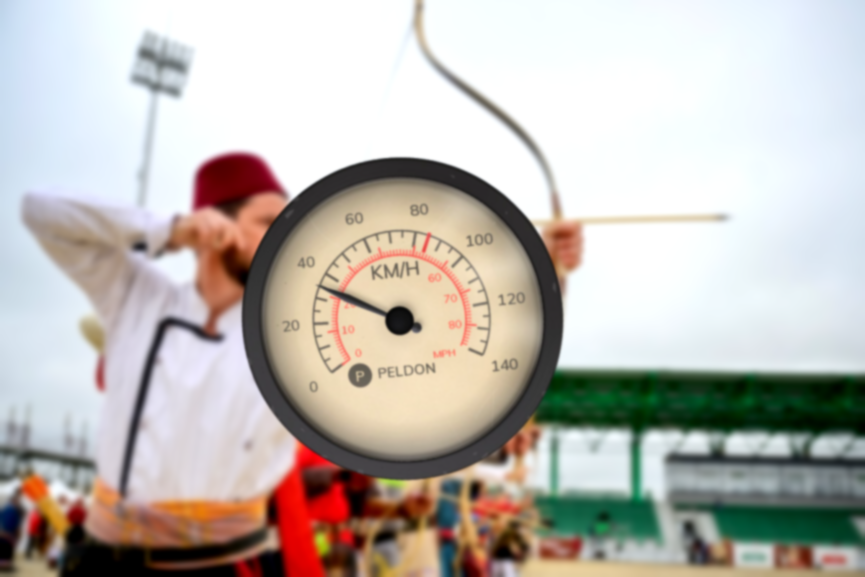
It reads 35,km/h
